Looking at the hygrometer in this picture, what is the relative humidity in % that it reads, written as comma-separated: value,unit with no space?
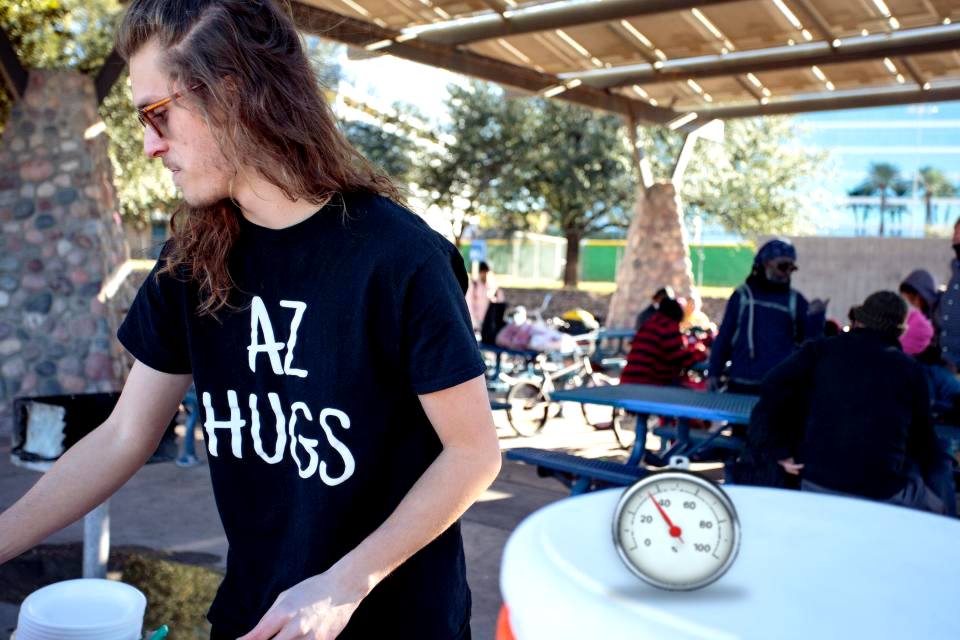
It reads 35,%
